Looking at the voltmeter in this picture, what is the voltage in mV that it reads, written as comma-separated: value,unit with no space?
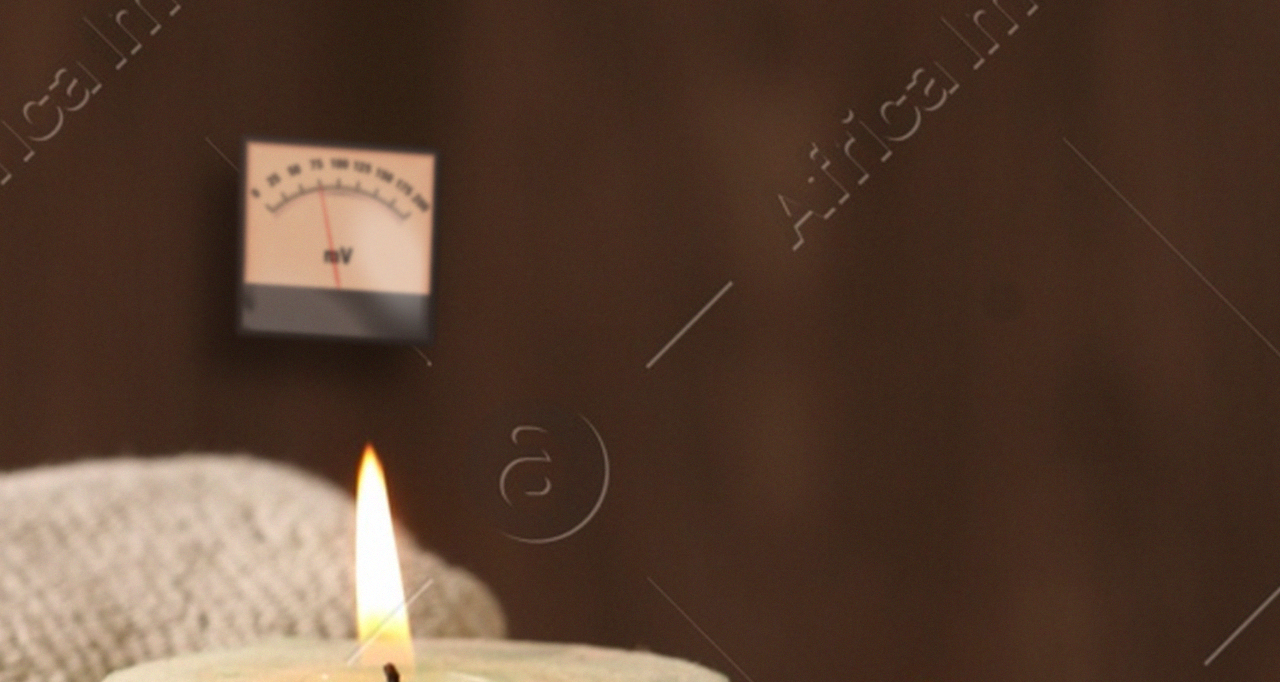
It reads 75,mV
